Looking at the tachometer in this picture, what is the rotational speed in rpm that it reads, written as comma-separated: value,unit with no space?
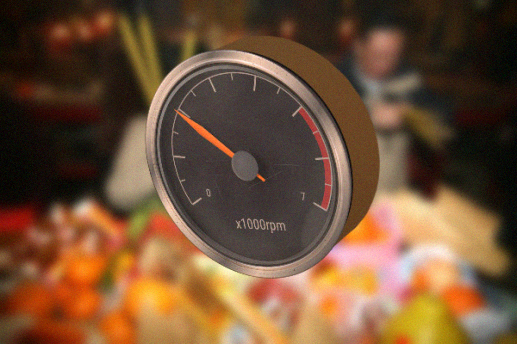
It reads 2000,rpm
